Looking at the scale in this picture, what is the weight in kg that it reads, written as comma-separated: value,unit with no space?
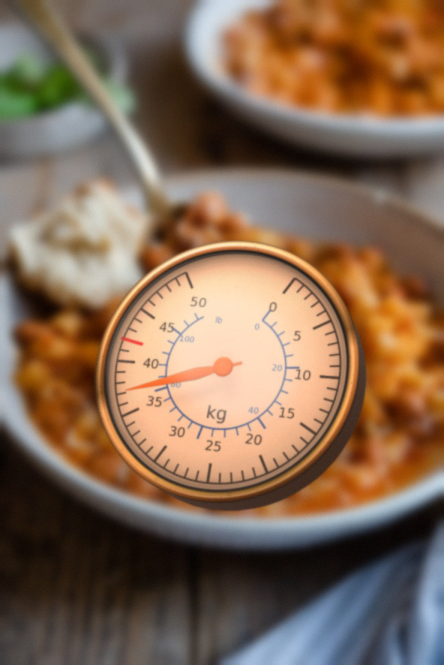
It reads 37,kg
